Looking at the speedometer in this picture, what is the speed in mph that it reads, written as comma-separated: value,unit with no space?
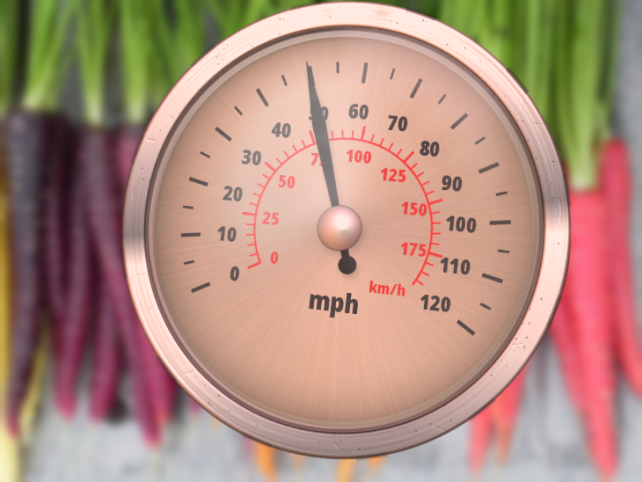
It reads 50,mph
